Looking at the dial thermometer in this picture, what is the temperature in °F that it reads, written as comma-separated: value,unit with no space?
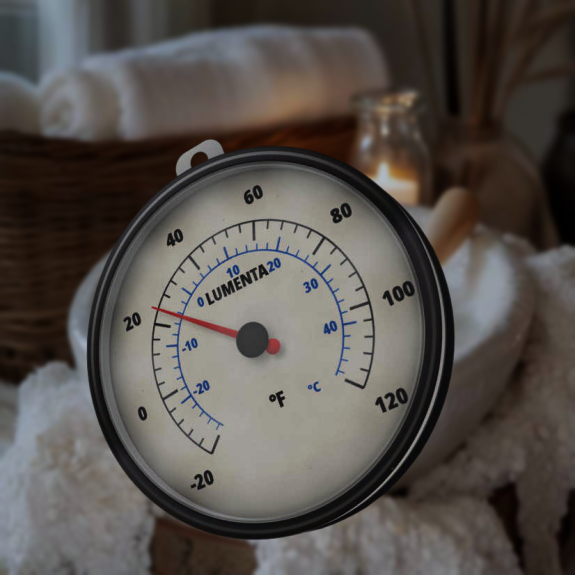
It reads 24,°F
